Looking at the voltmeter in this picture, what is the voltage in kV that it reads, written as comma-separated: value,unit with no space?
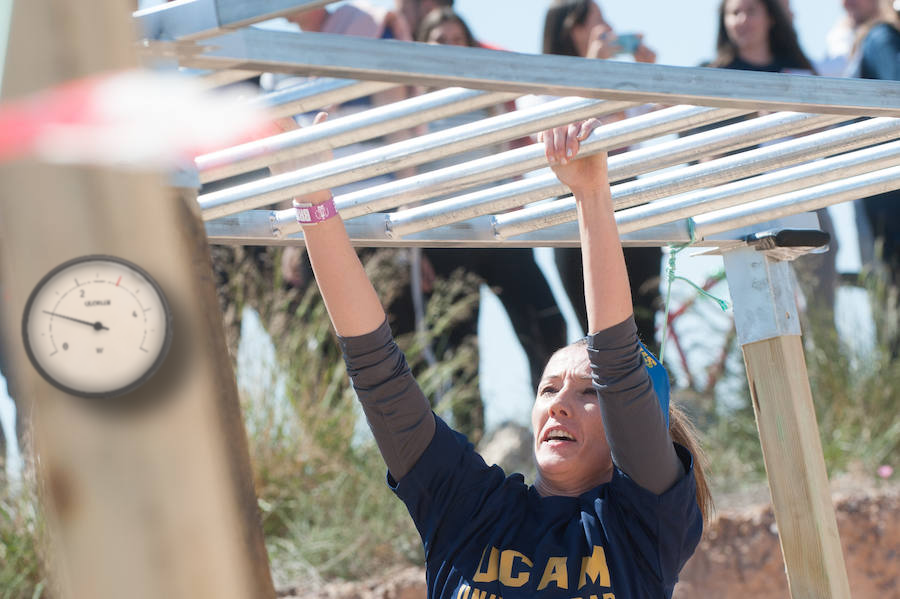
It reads 1,kV
